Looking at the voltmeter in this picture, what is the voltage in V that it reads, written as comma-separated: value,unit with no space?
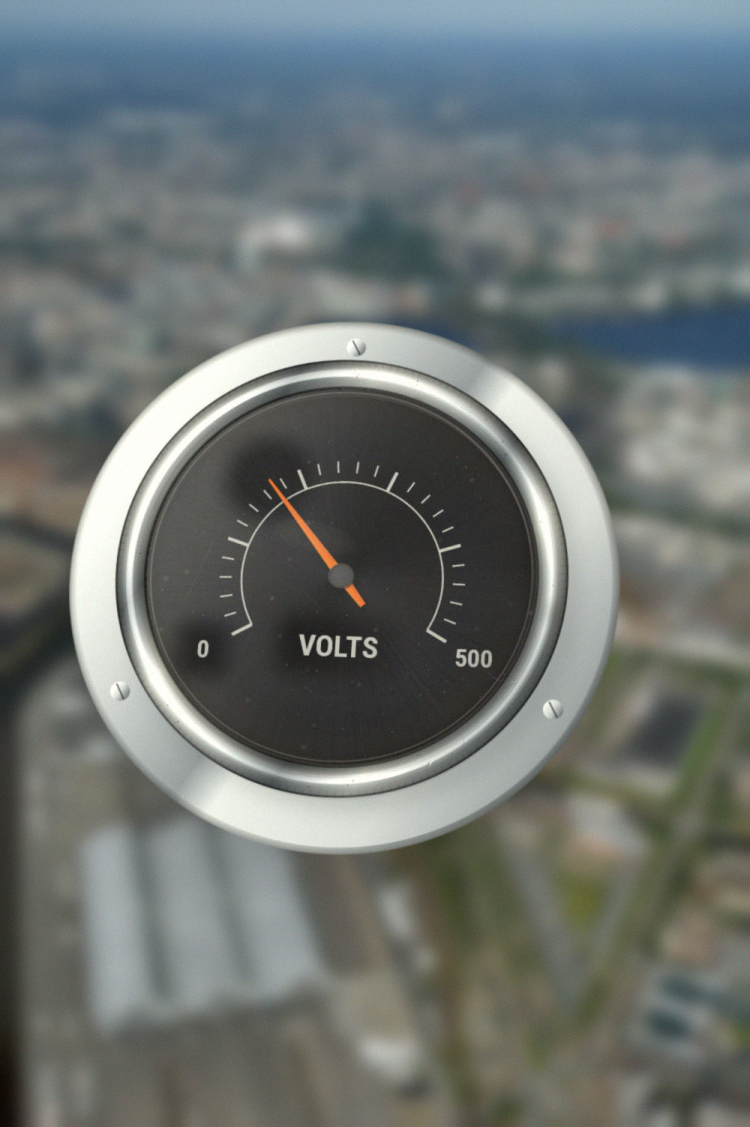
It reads 170,V
